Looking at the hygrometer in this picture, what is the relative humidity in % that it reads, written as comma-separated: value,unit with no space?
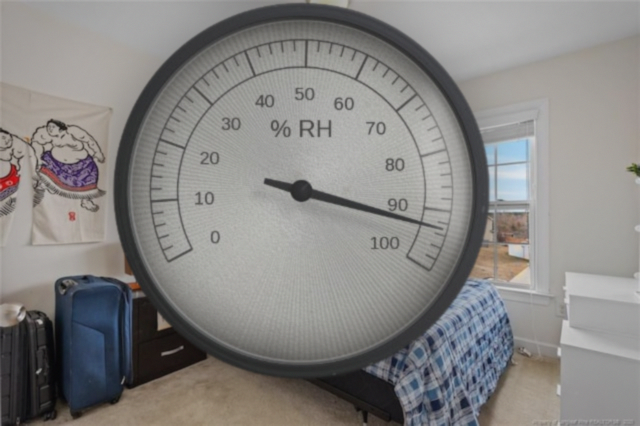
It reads 93,%
